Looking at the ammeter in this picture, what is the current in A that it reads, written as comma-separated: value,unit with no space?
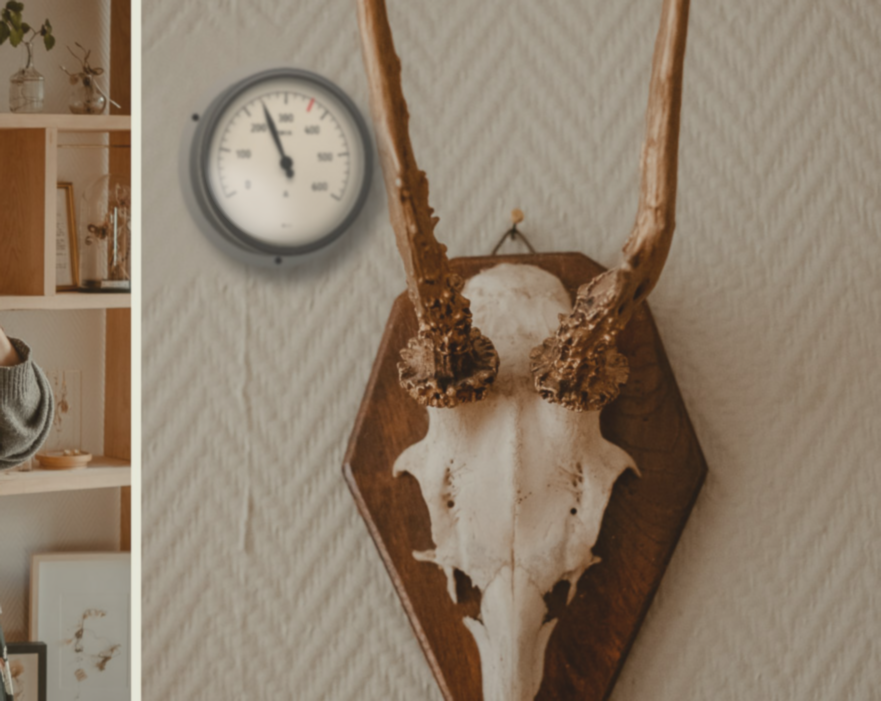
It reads 240,A
